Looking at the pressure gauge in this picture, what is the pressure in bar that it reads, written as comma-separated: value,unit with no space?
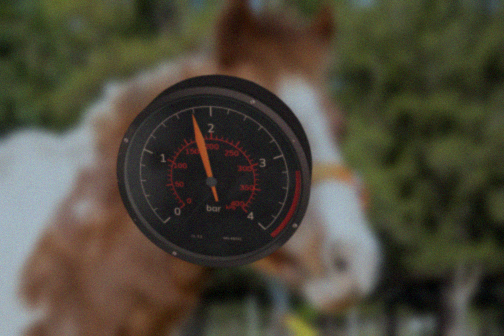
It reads 1.8,bar
